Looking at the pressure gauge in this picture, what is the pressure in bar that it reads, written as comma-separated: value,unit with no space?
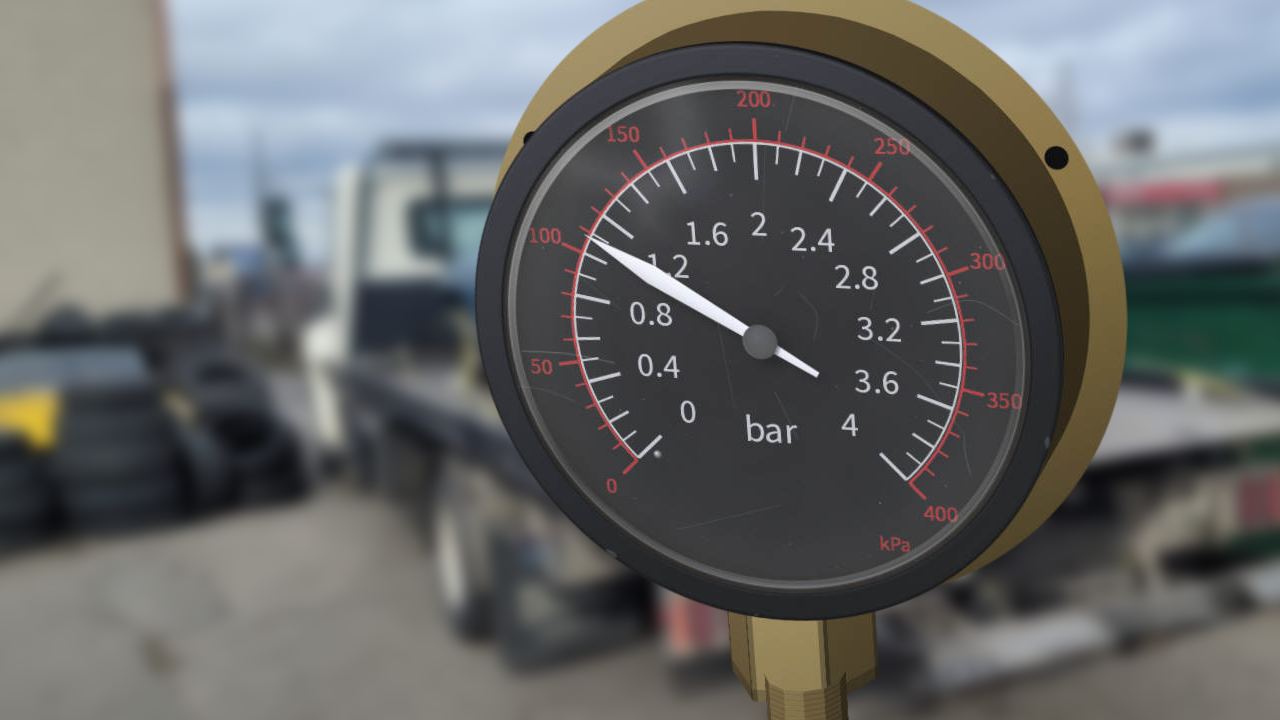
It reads 1.1,bar
